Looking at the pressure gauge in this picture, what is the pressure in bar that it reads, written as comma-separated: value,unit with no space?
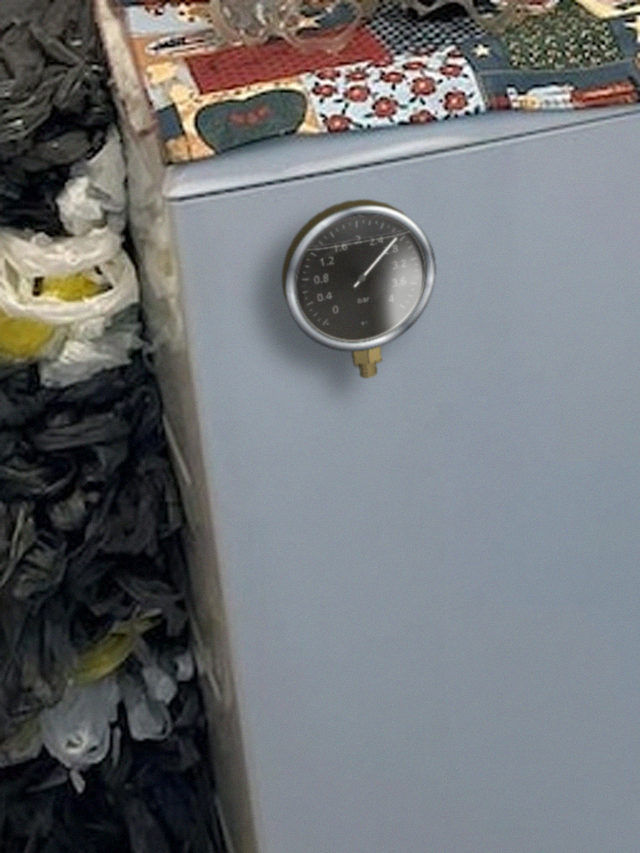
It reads 2.7,bar
